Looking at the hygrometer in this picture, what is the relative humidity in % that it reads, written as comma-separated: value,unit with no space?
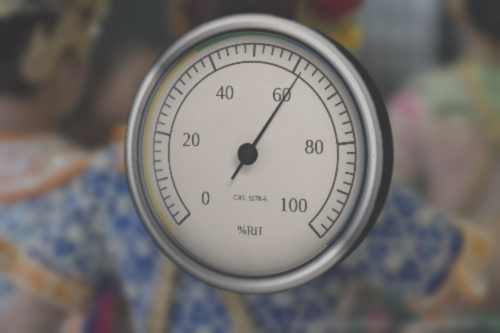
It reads 62,%
